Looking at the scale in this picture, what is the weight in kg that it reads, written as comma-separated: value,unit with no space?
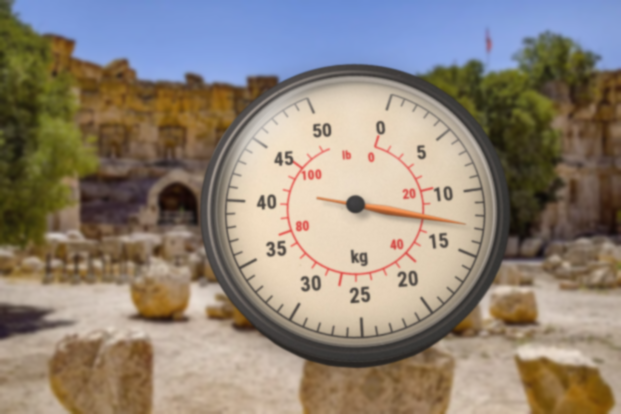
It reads 13,kg
